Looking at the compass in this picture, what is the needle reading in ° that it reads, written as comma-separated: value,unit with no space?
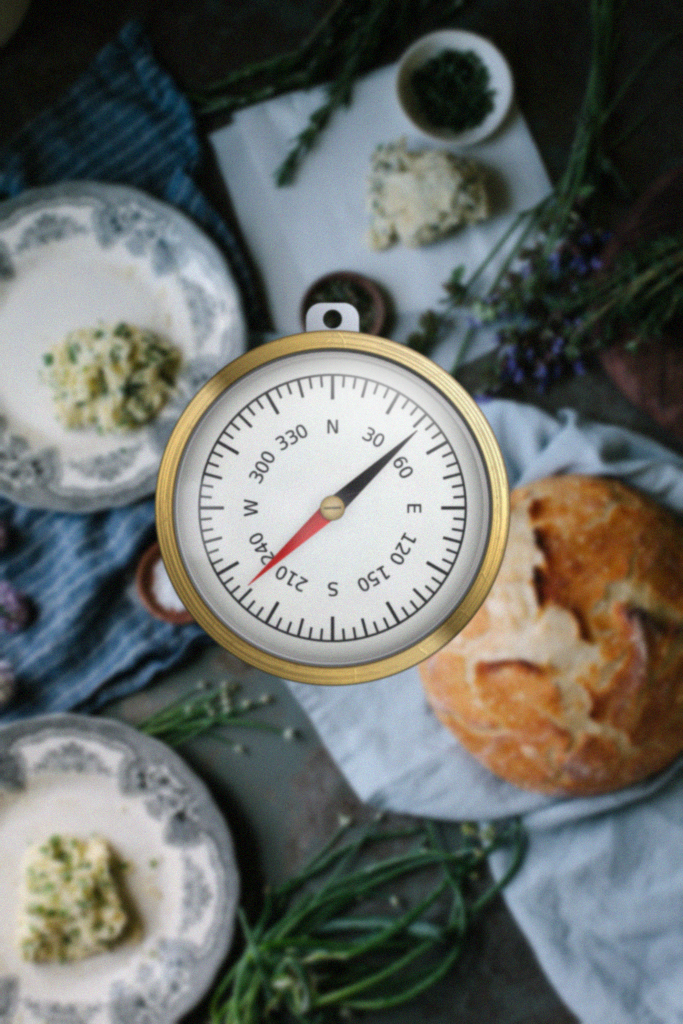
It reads 227.5,°
